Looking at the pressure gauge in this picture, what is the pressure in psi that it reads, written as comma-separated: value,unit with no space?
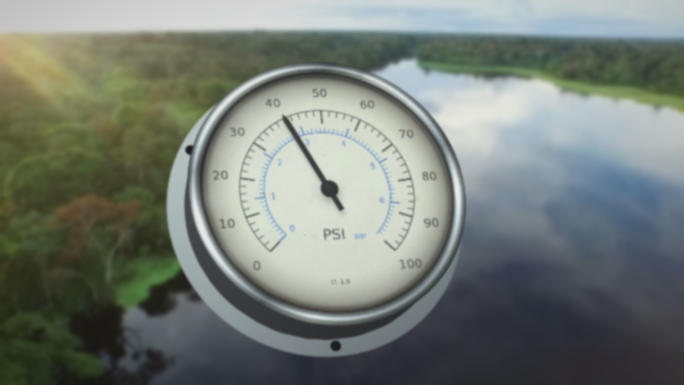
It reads 40,psi
